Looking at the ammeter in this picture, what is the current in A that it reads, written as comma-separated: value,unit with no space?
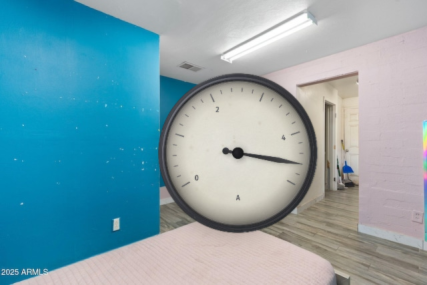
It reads 4.6,A
